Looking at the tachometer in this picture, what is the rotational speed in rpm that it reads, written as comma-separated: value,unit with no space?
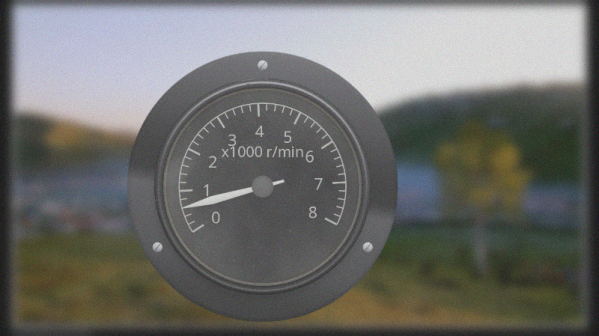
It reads 600,rpm
